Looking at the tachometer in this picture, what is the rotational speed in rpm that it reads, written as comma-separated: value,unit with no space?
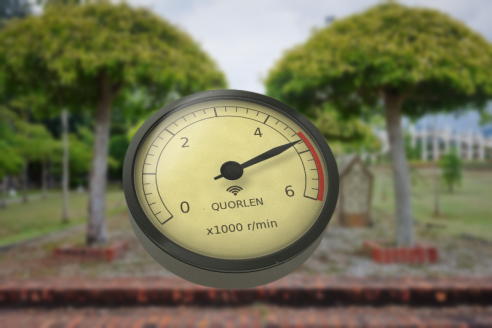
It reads 4800,rpm
